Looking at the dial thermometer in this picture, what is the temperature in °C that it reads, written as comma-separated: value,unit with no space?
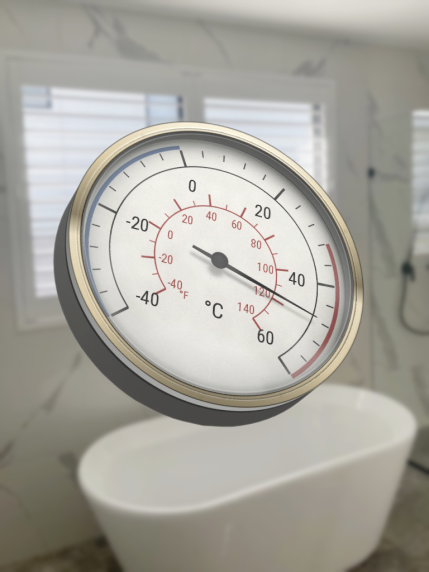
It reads 48,°C
